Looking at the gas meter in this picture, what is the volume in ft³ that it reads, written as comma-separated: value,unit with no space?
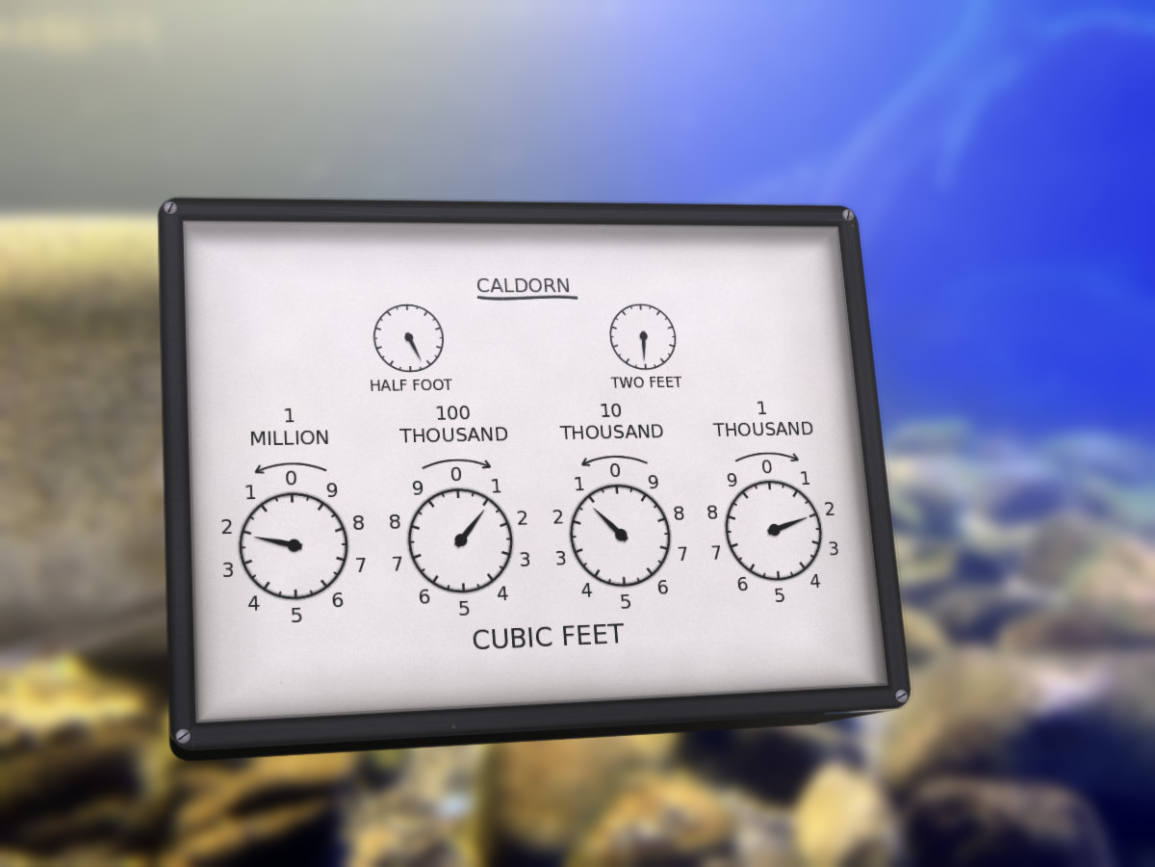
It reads 211200,ft³
